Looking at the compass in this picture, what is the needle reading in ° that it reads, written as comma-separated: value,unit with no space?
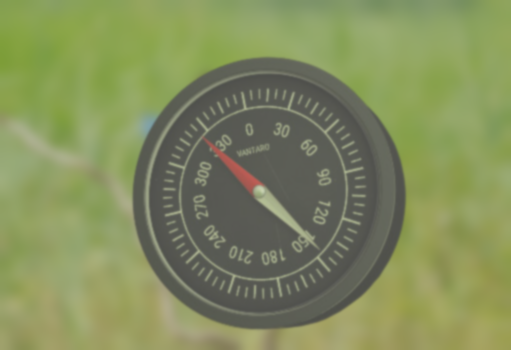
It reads 325,°
